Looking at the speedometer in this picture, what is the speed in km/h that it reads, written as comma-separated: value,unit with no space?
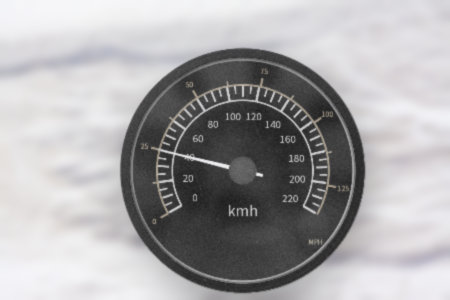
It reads 40,km/h
